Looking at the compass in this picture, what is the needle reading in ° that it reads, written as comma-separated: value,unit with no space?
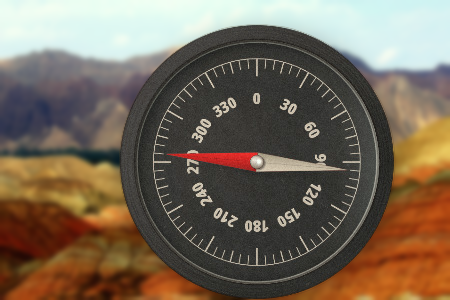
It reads 275,°
